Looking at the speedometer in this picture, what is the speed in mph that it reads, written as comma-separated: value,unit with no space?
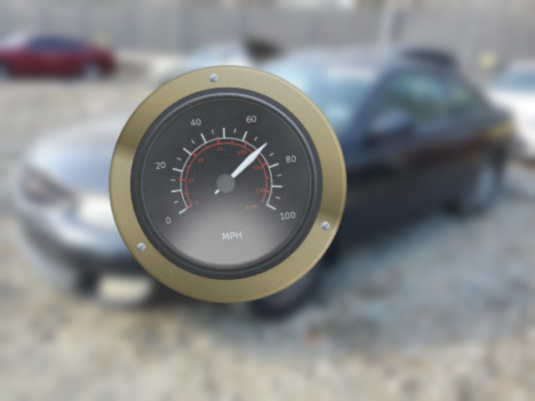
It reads 70,mph
